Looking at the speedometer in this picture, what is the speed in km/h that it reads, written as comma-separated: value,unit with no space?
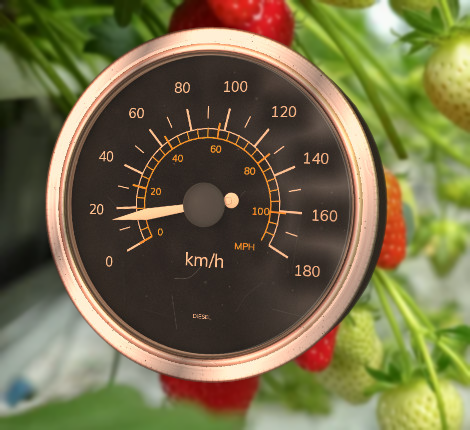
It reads 15,km/h
